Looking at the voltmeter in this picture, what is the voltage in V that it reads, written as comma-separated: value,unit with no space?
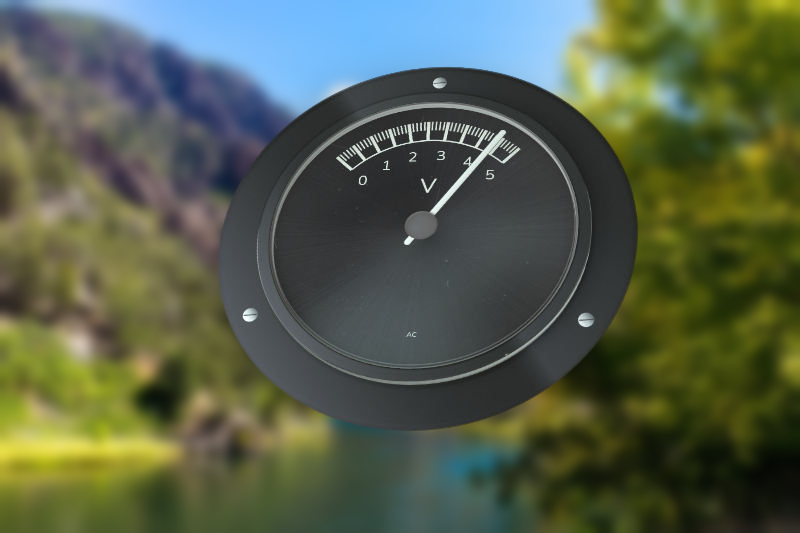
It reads 4.5,V
